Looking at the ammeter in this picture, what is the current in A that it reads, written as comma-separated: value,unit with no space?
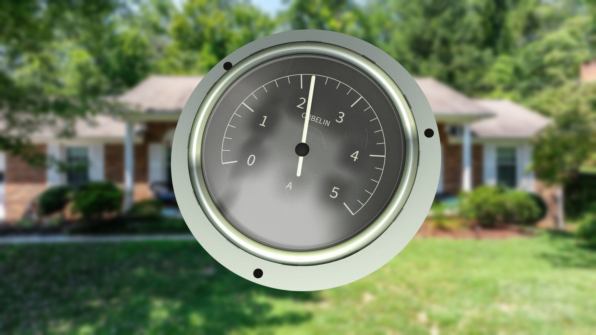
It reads 2.2,A
